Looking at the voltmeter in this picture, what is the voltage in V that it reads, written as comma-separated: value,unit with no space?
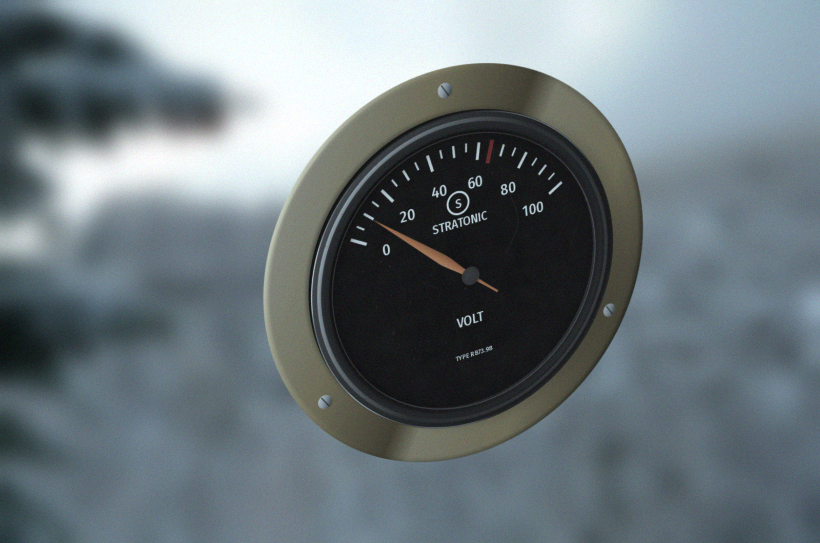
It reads 10,V
